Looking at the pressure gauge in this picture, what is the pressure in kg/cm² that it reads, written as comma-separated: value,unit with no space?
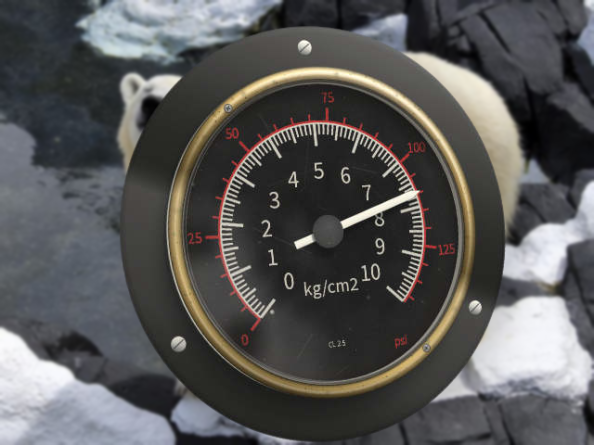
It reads 7.7,kg/cm²
